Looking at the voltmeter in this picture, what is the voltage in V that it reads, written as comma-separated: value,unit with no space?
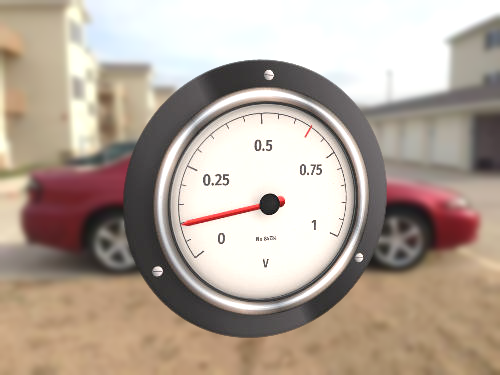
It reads 0.1,V
